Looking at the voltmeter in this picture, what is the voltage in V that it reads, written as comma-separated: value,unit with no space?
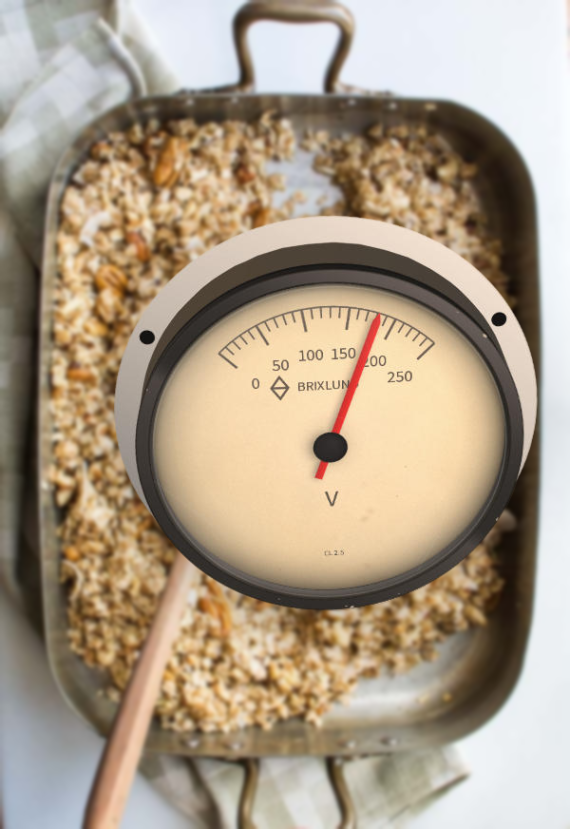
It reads 180,V
